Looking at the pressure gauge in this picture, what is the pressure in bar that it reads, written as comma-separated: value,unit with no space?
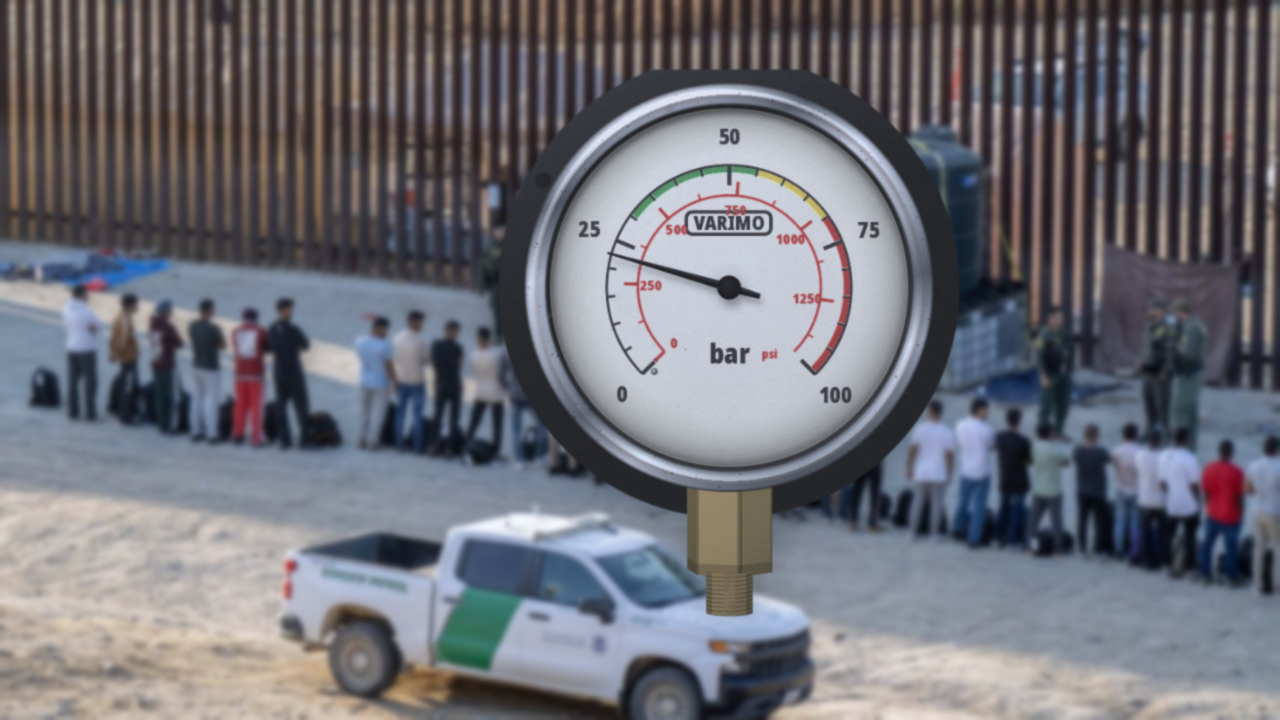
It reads 22.5,bar
